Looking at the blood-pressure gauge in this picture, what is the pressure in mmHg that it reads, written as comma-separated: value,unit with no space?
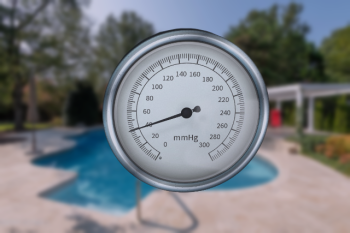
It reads 40,mmHg
